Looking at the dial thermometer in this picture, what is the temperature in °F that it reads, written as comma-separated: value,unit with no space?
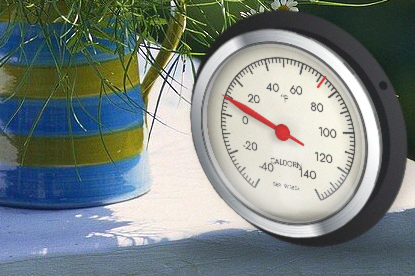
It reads 10,°F
